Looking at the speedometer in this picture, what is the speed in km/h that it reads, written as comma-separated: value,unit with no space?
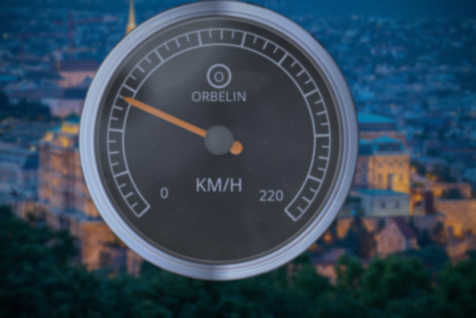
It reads 55,km/h
